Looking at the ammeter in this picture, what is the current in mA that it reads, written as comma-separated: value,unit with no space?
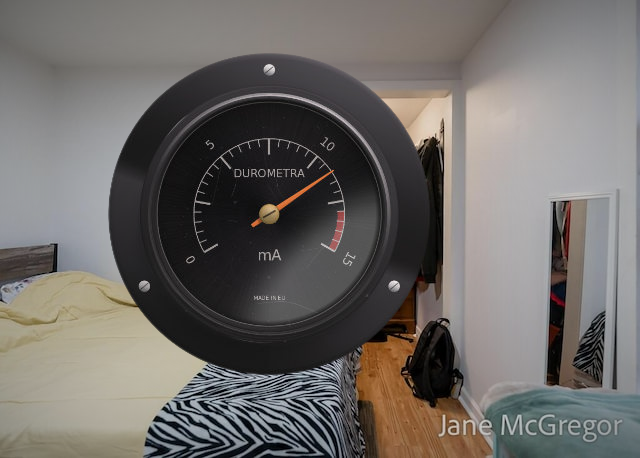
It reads 11,mA
